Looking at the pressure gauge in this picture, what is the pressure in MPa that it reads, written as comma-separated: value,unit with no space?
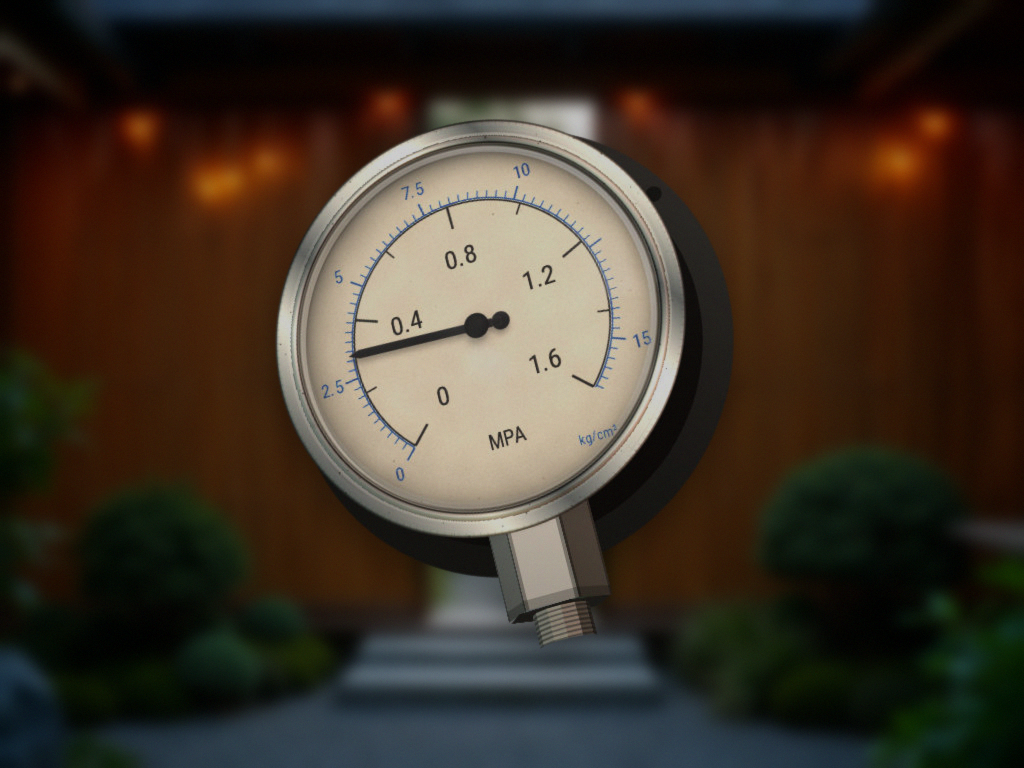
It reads 0.3,MPa
